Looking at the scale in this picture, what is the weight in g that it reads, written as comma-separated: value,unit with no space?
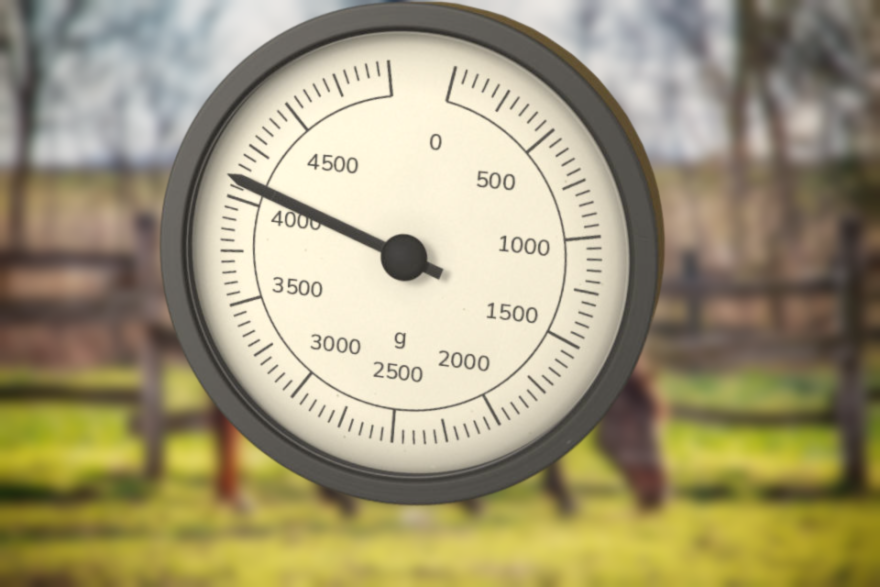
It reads 4100,g
